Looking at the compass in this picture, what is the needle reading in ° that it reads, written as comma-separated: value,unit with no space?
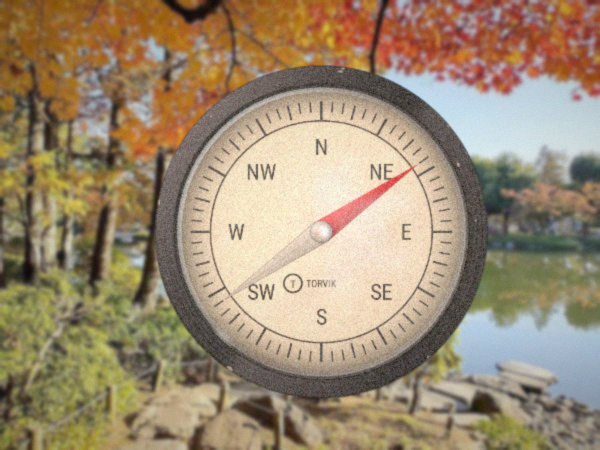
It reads 55,°
